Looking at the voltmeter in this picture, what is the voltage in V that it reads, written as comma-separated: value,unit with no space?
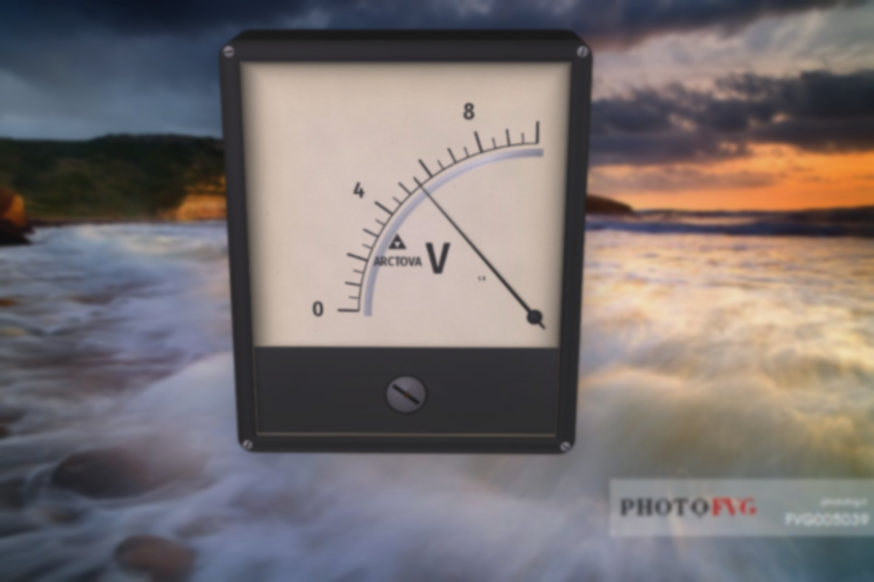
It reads 5.5,V
